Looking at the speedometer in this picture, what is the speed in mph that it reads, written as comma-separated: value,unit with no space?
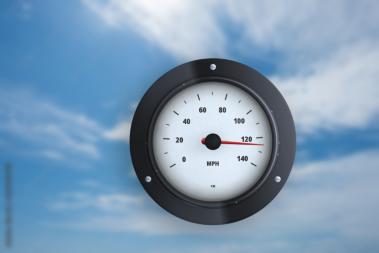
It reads 125,mph
